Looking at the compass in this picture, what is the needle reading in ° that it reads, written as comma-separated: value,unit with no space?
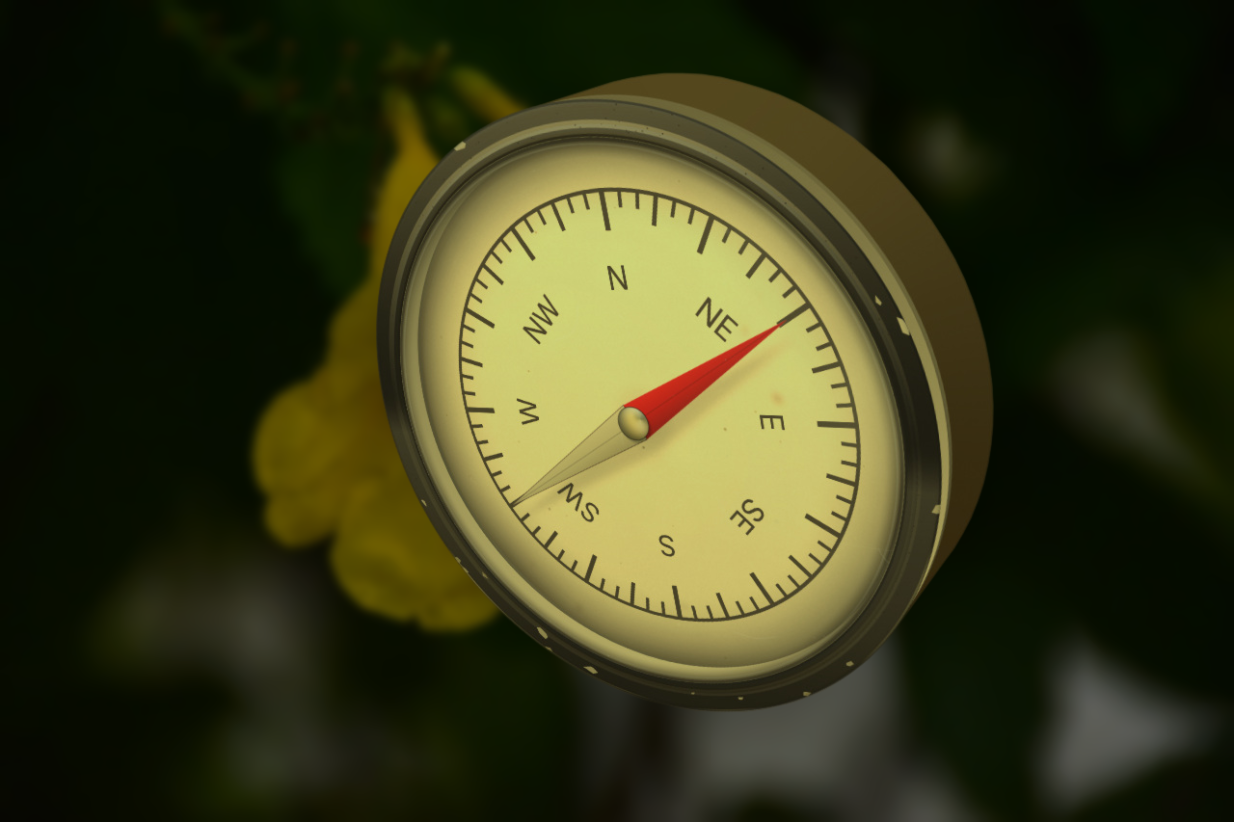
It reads 60,°
